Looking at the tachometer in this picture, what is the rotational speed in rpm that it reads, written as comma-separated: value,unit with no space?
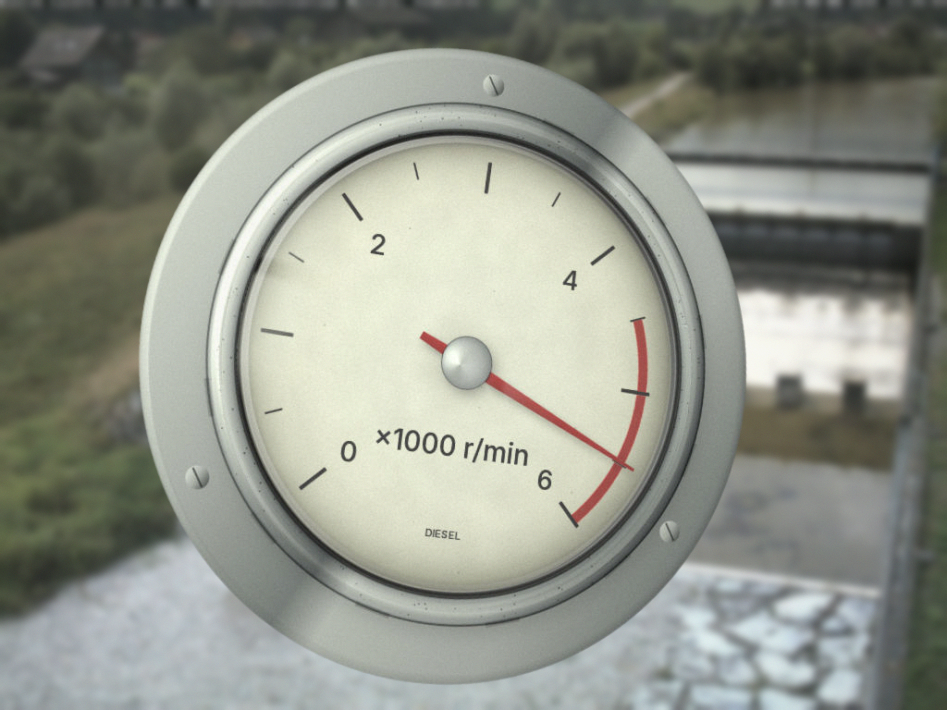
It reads 5500,rpm
